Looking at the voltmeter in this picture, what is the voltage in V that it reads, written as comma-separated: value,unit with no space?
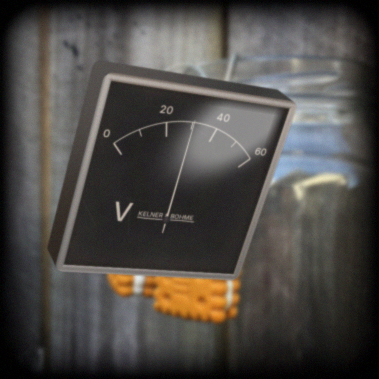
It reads 30,V
